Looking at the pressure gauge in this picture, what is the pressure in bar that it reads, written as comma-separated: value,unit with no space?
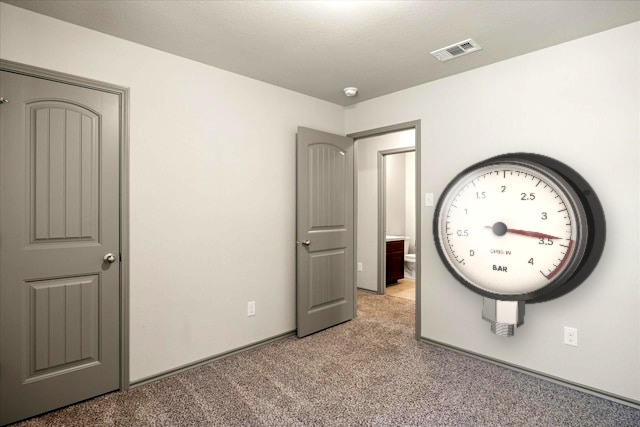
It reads 3.4,bar
